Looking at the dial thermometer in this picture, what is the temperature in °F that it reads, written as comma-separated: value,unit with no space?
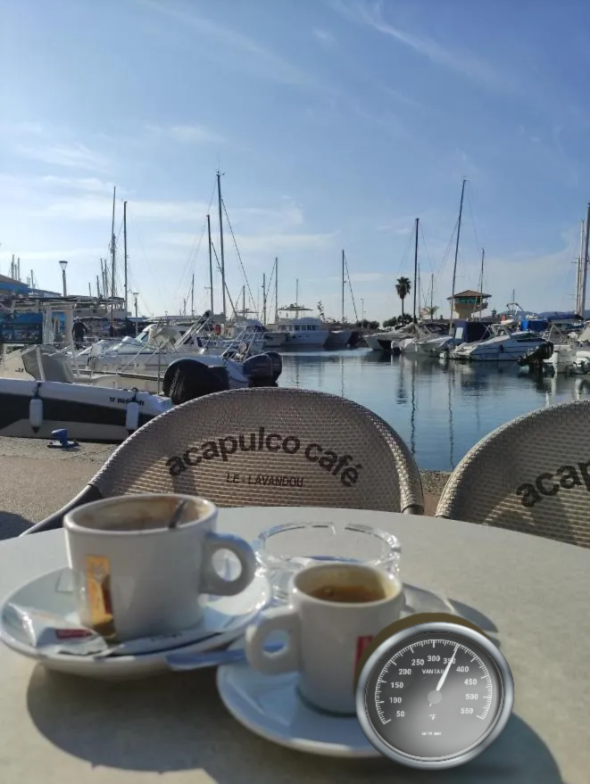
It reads 350,°F
